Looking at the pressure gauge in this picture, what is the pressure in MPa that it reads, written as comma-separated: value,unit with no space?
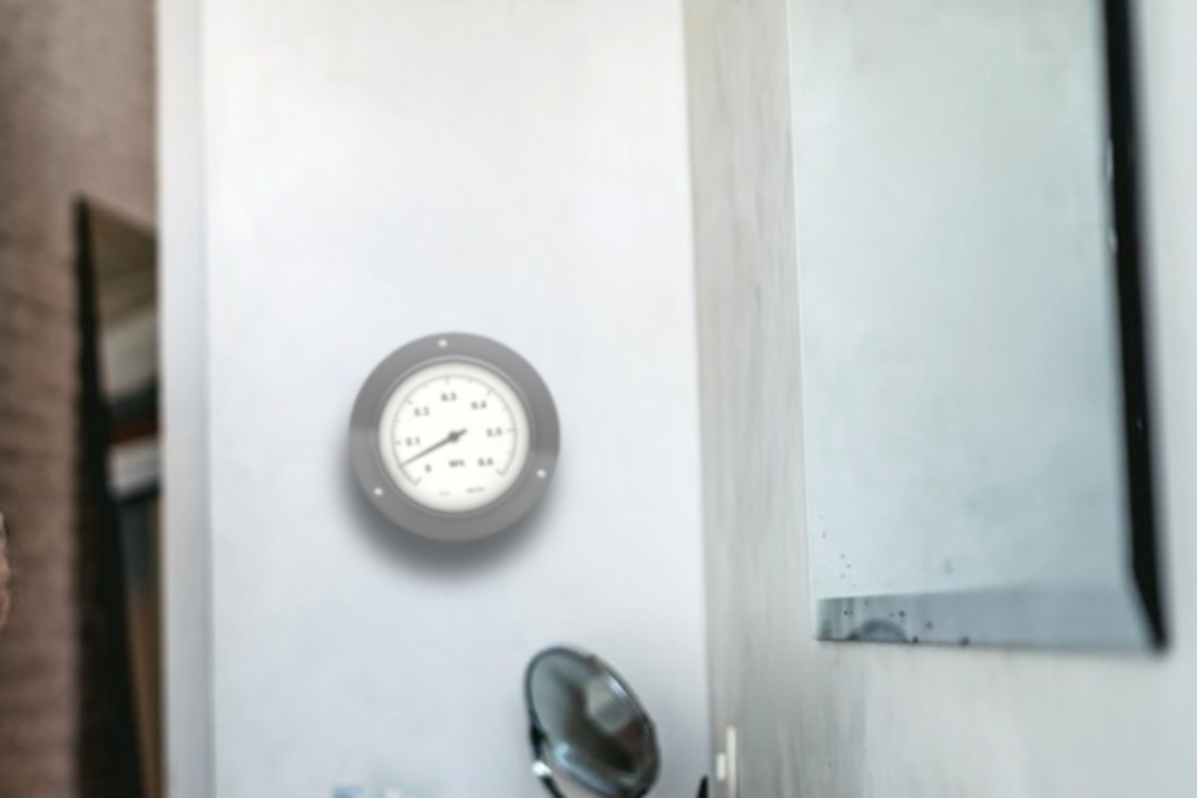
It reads 0.05,MPa
